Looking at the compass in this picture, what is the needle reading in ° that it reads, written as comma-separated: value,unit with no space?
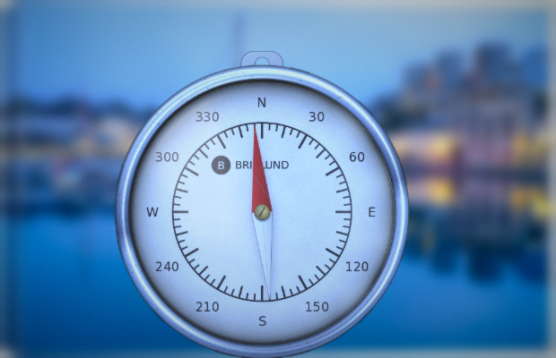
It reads 355,°
